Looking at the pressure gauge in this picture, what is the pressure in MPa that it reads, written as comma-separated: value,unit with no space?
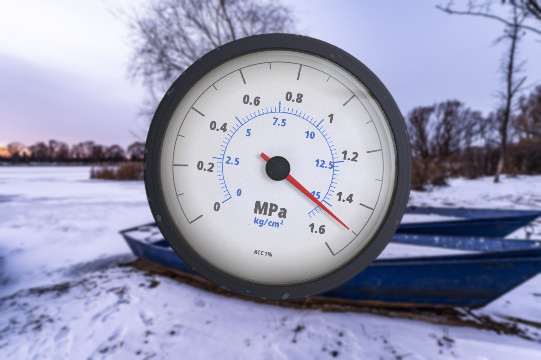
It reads 1.5,MPa
